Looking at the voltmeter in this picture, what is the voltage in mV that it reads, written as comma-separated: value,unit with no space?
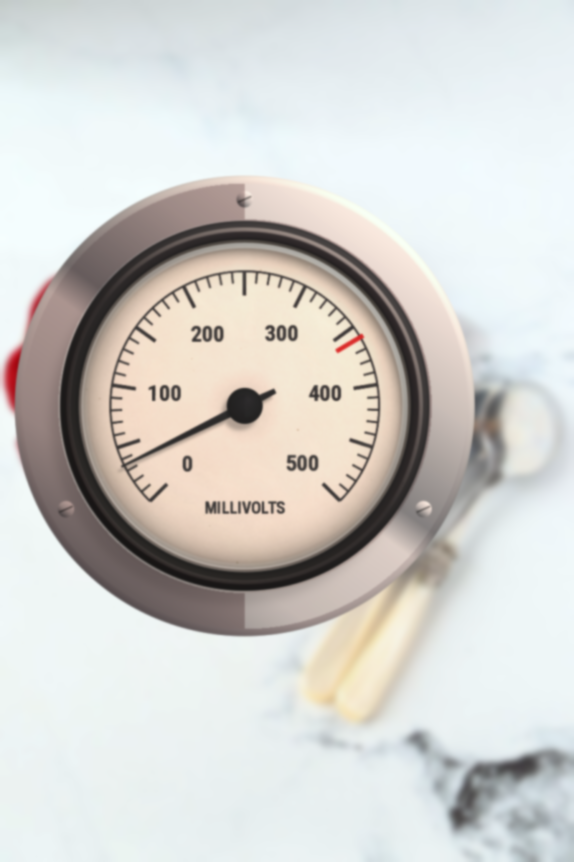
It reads 35,mV
